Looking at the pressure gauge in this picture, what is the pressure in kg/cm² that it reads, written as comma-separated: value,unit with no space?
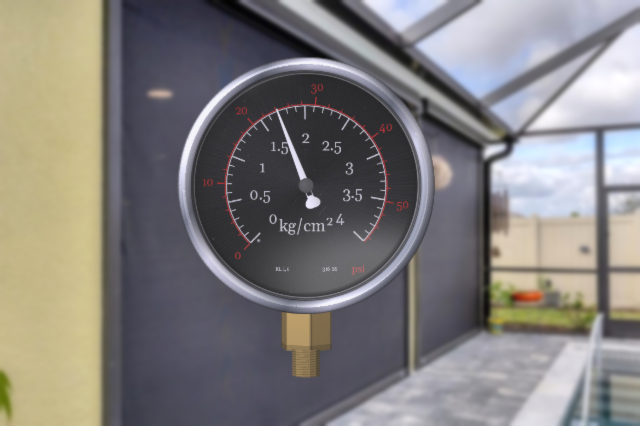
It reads 1.7,kg/cm²
